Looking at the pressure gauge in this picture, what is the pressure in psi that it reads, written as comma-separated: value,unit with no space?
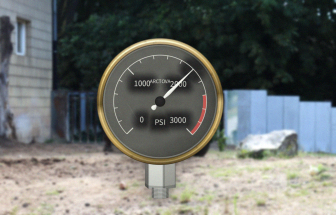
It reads 2000,psi
